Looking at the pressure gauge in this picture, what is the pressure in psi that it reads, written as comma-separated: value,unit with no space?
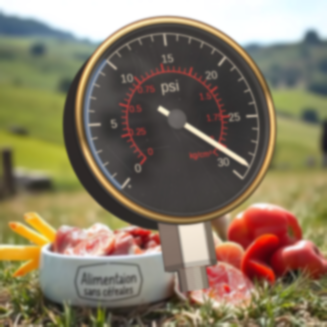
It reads 29,psi
